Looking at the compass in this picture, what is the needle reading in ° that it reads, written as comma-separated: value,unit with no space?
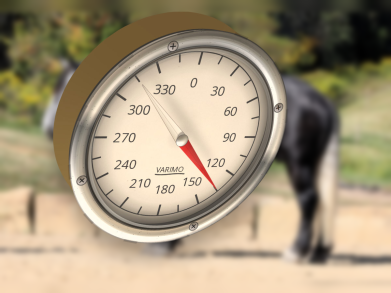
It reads 135,°
